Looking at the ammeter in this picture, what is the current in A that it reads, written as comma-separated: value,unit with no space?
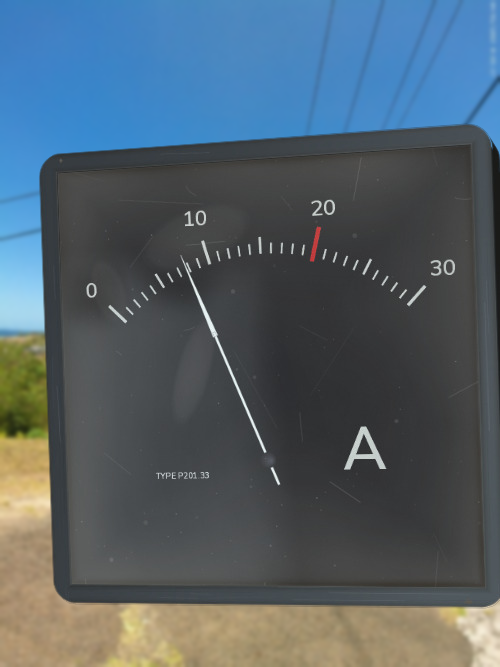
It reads 8,A
